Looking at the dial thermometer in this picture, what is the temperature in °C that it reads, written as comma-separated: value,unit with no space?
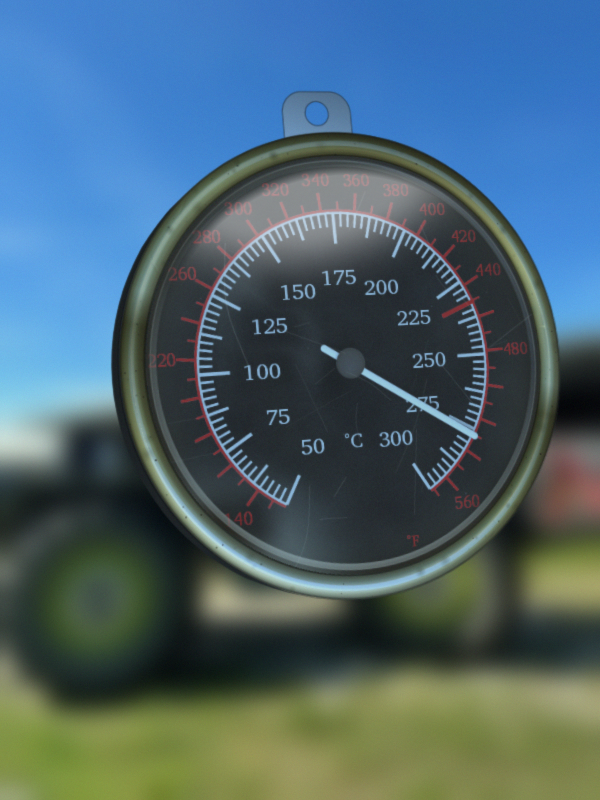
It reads 277.5,°C
